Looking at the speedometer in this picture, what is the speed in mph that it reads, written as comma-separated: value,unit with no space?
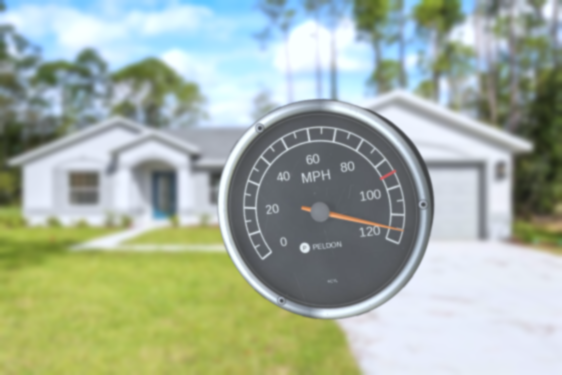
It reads 115,mph
